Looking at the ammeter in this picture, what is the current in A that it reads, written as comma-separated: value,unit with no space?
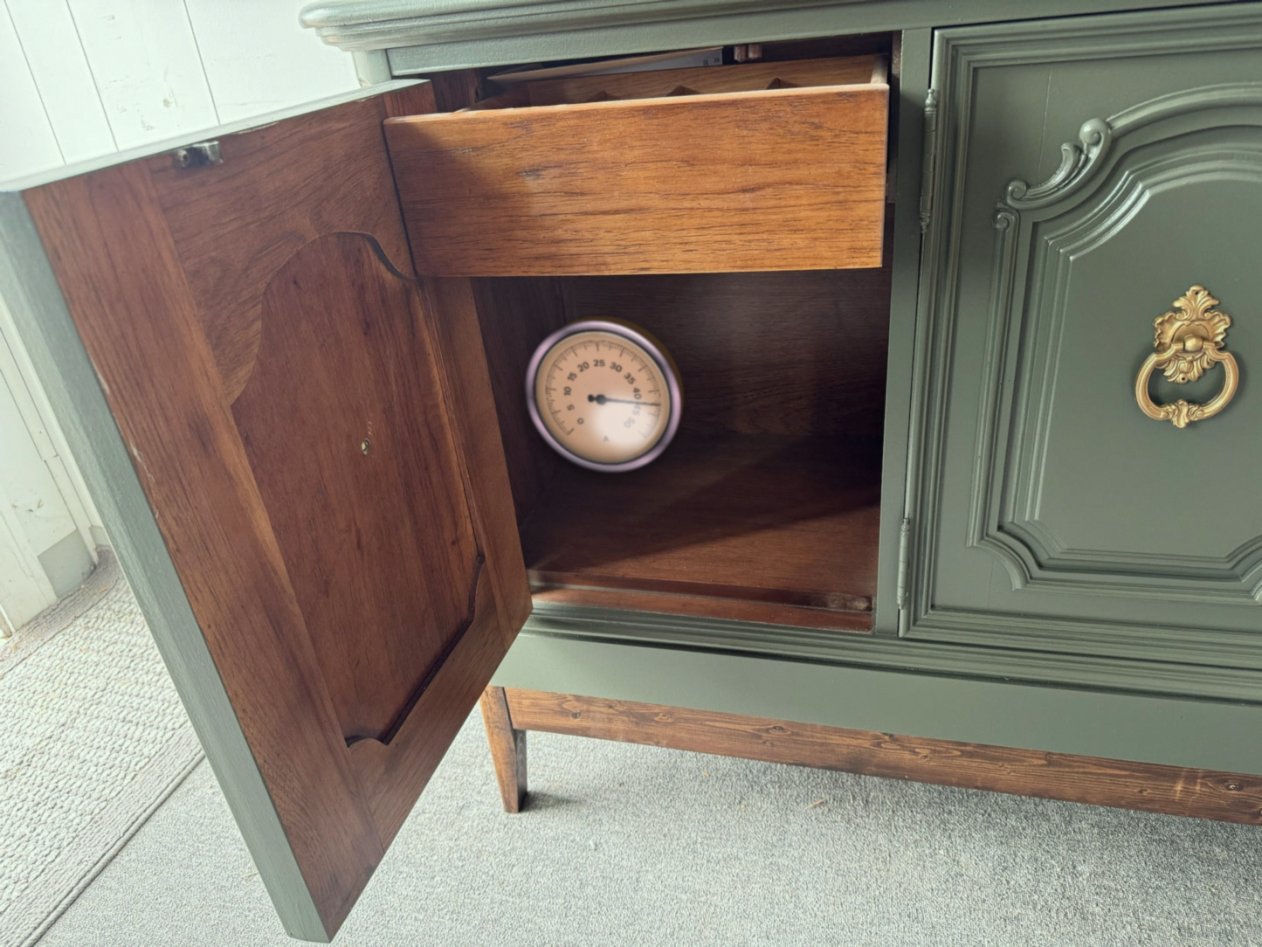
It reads 42.5,A
